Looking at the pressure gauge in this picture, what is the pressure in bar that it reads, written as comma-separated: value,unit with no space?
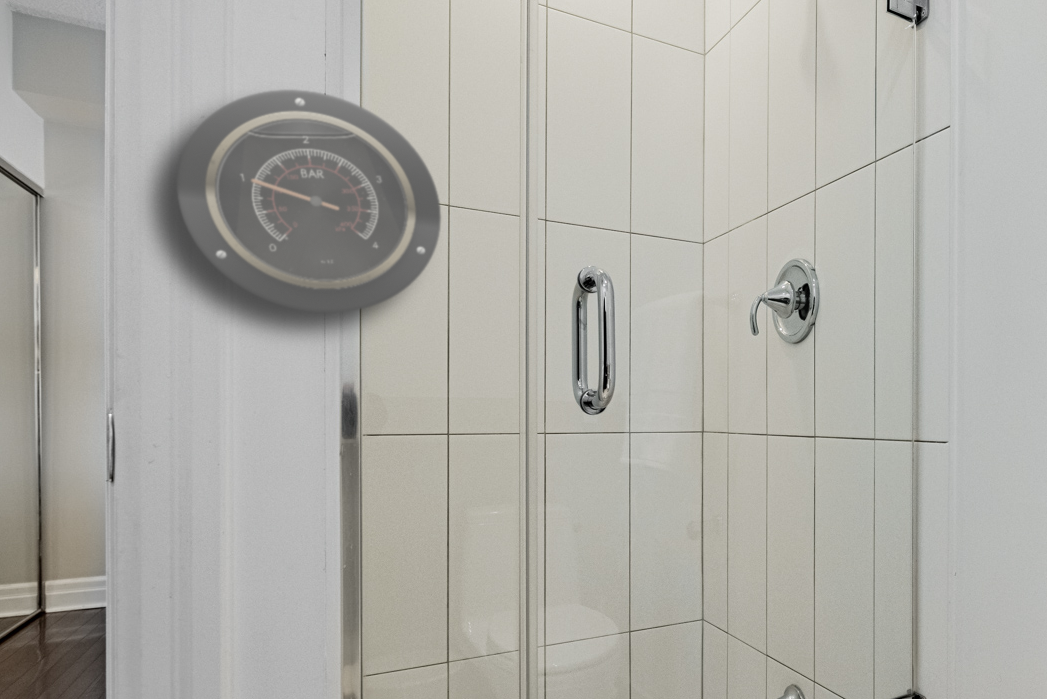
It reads 1,bar
